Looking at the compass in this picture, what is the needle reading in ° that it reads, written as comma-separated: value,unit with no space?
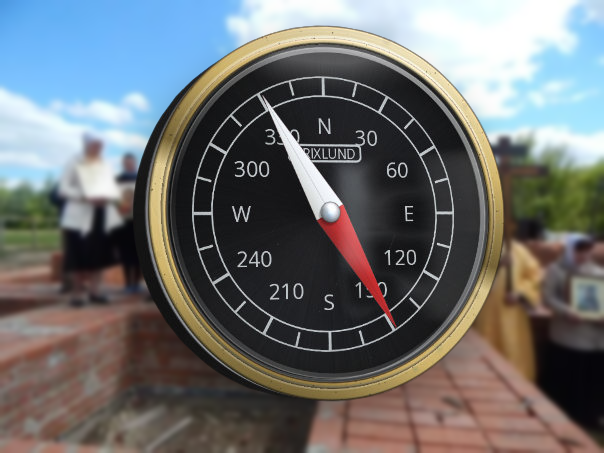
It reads 150,°
